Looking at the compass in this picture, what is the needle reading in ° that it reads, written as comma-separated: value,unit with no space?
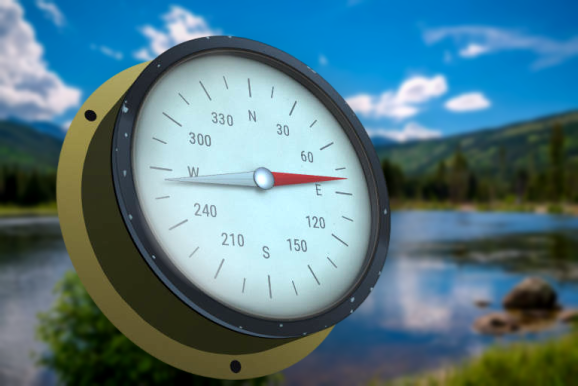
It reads 82.5,°
